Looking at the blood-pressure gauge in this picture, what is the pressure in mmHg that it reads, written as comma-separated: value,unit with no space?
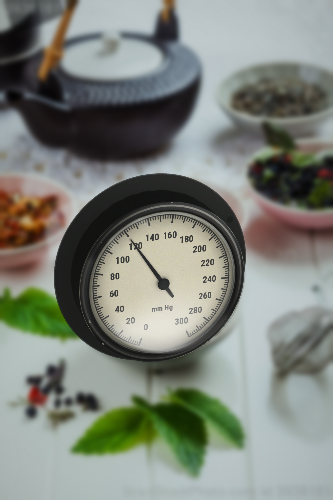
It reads 120,mmHg
